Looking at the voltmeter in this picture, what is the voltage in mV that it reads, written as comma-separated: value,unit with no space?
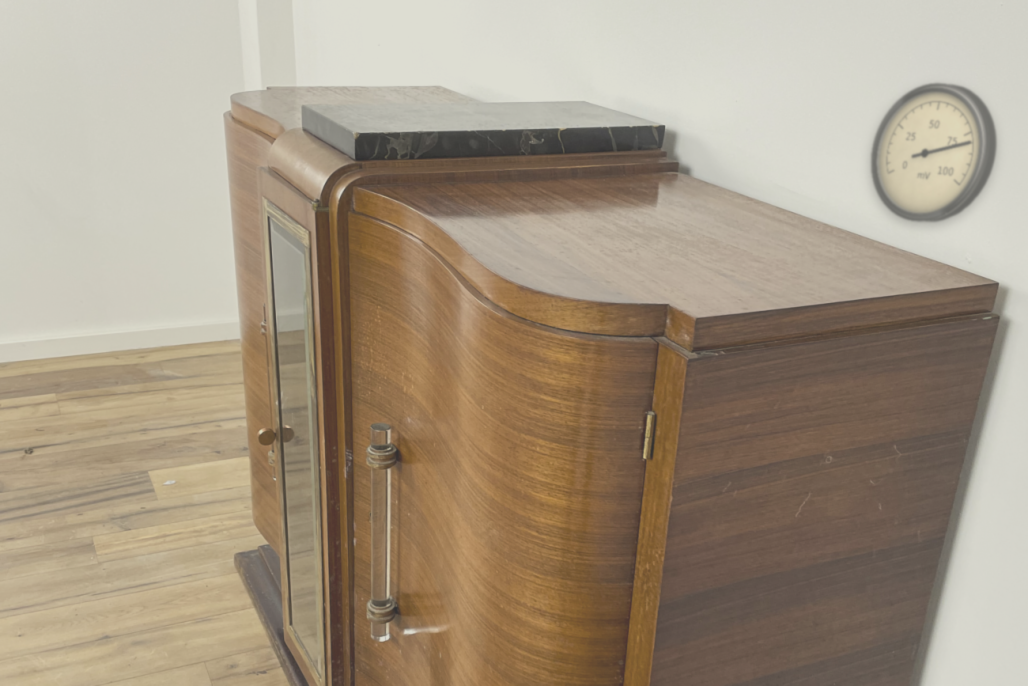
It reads 80,mV
